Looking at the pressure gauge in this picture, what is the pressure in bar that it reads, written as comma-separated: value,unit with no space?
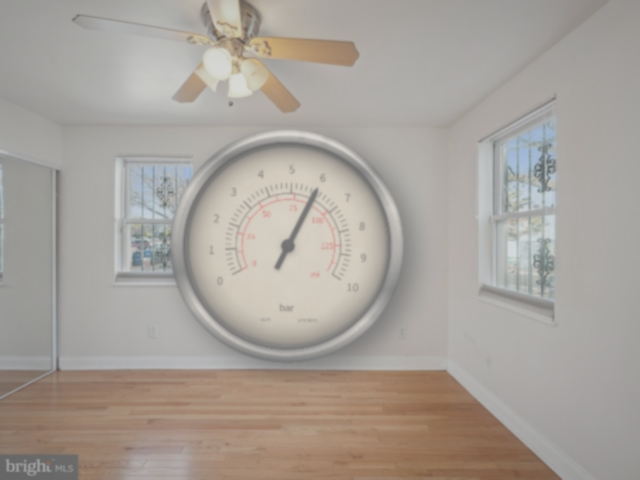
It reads 6,bar
